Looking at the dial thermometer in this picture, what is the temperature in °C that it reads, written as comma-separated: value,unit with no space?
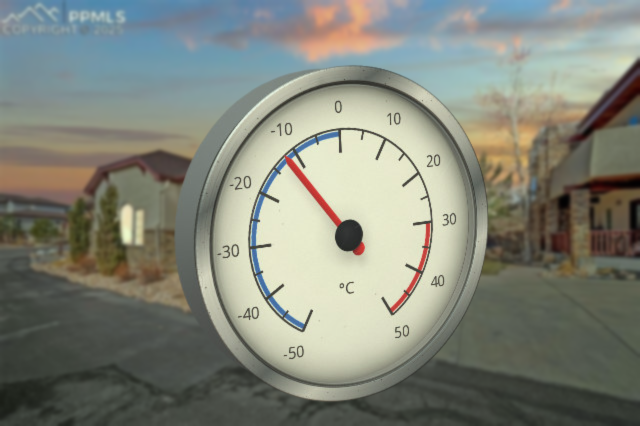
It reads -12.5,°C
